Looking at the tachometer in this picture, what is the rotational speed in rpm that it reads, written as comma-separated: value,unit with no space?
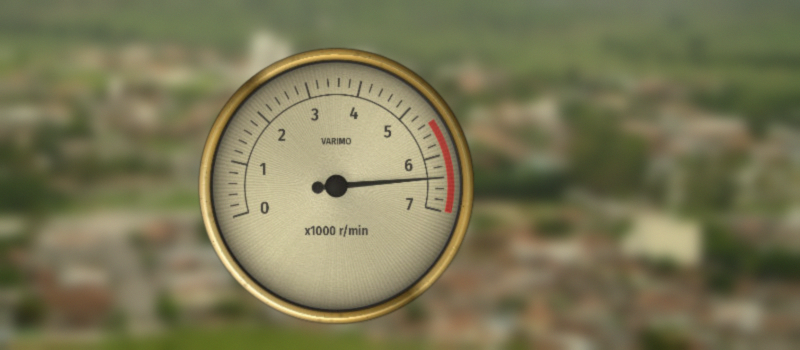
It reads 6400,rpm
